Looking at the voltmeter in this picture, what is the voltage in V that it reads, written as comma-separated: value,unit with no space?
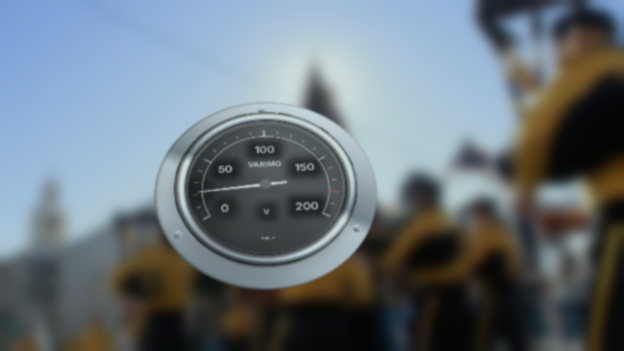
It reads 20,V
